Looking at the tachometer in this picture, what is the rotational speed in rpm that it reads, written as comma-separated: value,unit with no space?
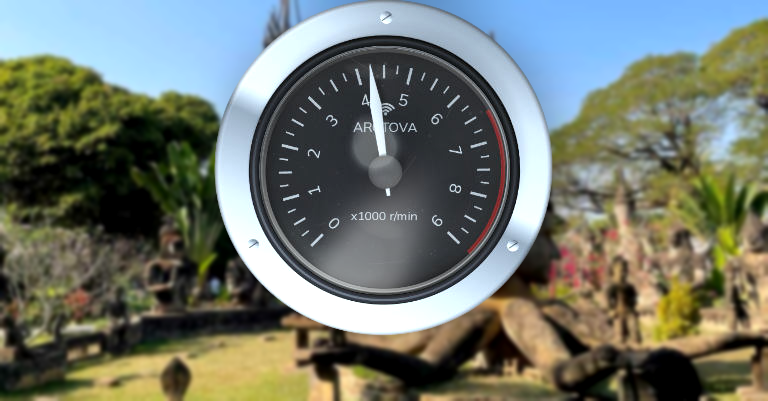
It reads 4250,rpm
